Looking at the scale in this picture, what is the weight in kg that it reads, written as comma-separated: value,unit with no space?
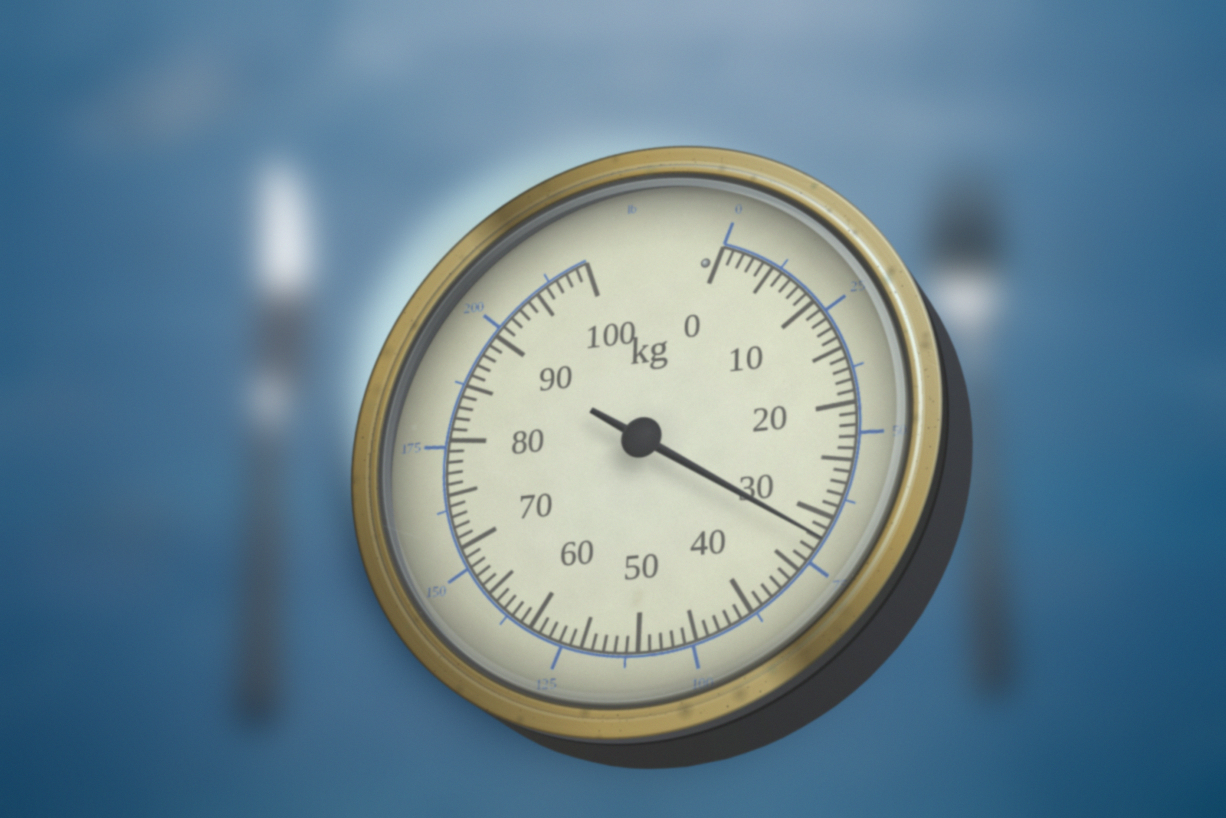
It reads 32,kg
